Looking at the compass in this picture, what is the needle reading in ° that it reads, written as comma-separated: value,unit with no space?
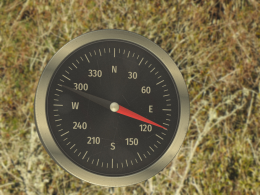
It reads 110,°
